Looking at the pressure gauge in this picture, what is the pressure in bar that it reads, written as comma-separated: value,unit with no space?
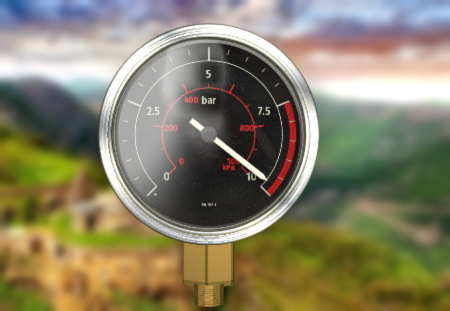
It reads 9.75,bar
